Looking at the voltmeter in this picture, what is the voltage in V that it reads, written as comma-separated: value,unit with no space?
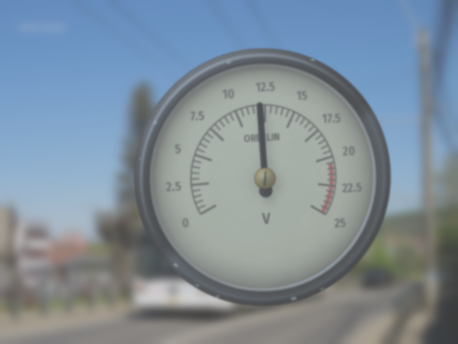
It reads 12,V
